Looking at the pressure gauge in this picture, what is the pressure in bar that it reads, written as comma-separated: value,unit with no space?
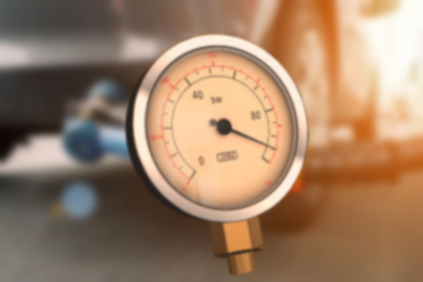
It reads 95,bar
